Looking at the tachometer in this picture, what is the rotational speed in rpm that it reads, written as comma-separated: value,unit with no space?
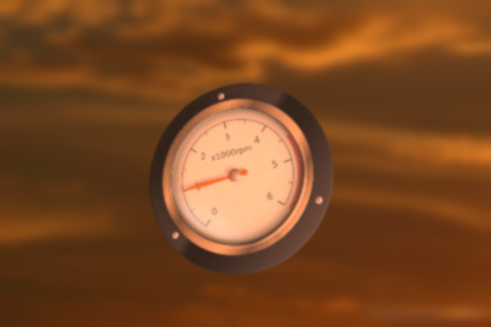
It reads 1000,rpm
